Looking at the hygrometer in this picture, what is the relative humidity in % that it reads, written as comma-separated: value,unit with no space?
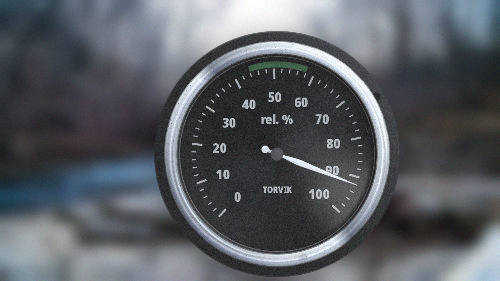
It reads 92,%
